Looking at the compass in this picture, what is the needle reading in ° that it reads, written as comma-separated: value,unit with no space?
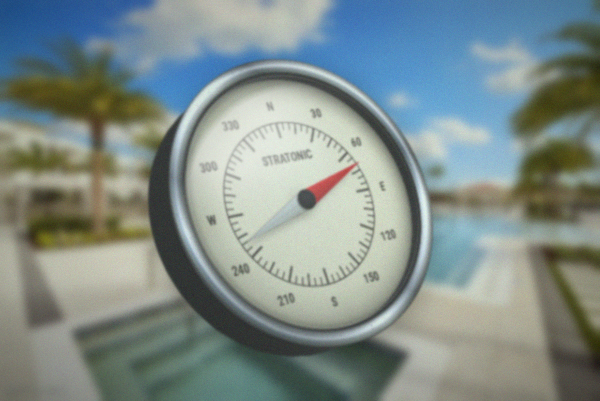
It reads 70,°
